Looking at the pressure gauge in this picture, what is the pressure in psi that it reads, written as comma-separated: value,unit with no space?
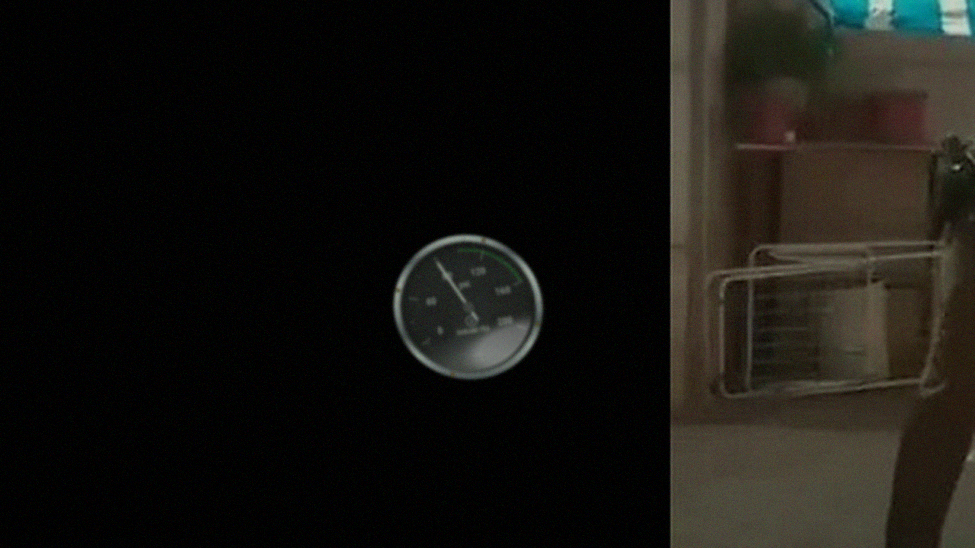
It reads 80,psi
